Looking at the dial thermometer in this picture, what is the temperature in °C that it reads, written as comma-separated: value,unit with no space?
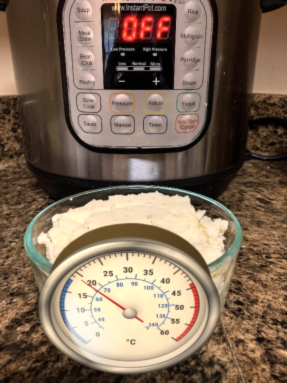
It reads 20,°C
